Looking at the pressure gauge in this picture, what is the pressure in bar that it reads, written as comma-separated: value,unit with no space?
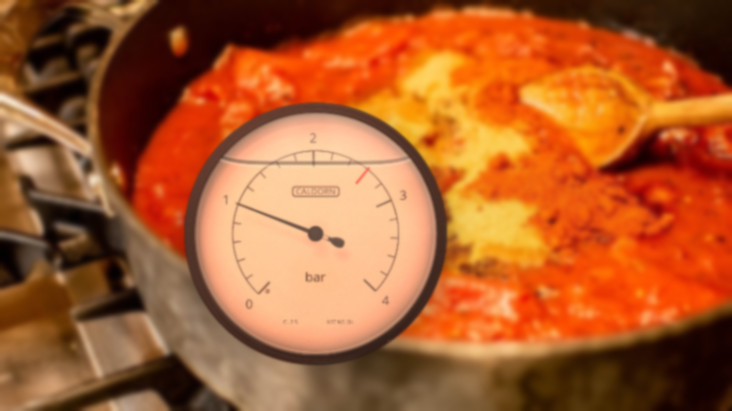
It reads 1,bar
